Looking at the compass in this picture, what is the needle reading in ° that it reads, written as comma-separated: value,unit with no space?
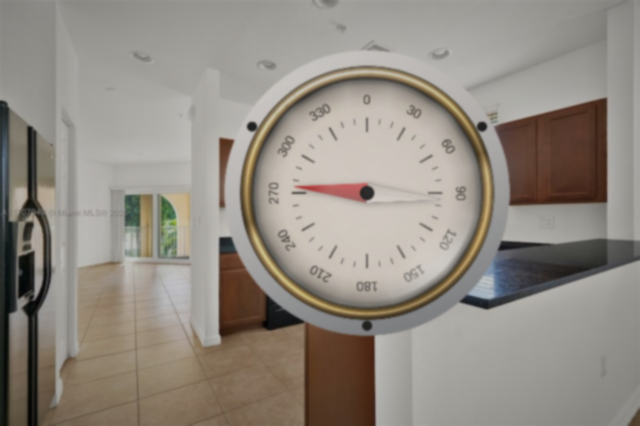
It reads 275,°
